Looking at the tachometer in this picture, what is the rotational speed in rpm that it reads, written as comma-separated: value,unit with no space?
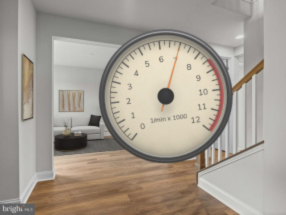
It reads 7000,rpm
